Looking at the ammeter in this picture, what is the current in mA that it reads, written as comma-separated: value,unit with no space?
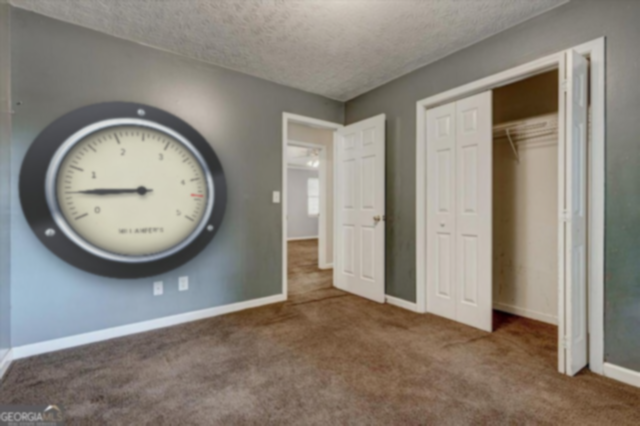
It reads 0.5,mA
